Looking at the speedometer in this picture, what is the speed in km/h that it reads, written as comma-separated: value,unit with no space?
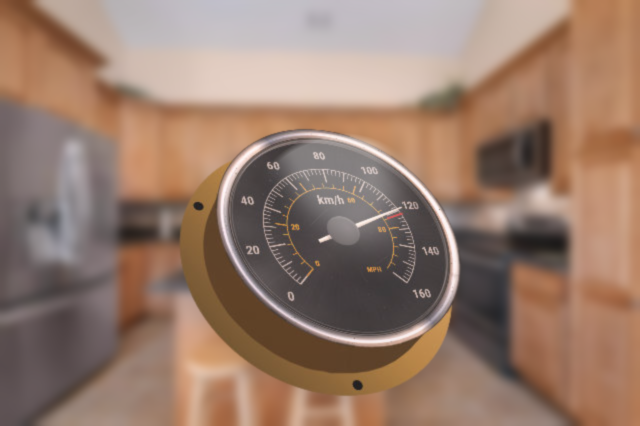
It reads 120,km/h
